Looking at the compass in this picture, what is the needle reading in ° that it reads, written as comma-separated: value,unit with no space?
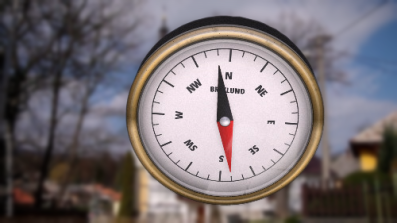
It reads 170,°
